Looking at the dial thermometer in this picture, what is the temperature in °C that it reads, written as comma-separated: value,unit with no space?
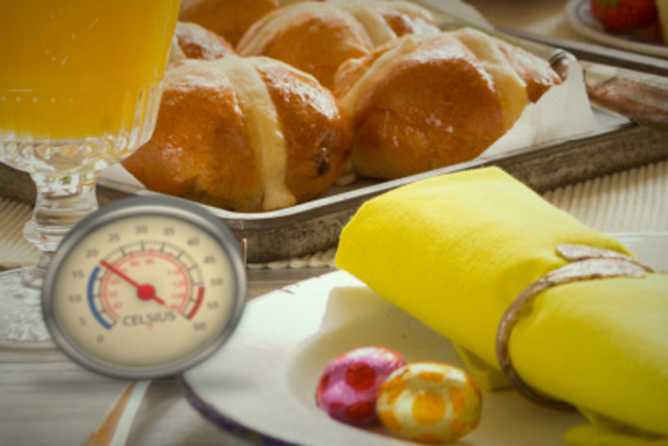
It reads 20,°C
